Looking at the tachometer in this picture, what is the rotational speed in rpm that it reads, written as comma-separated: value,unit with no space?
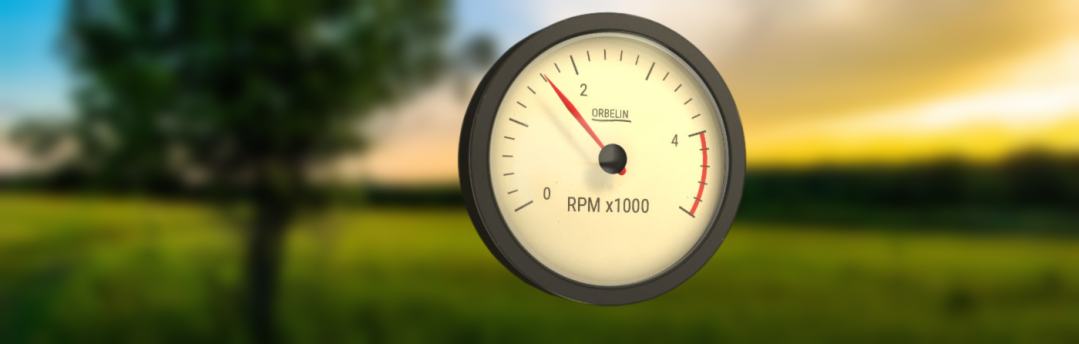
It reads 1600,rpm
